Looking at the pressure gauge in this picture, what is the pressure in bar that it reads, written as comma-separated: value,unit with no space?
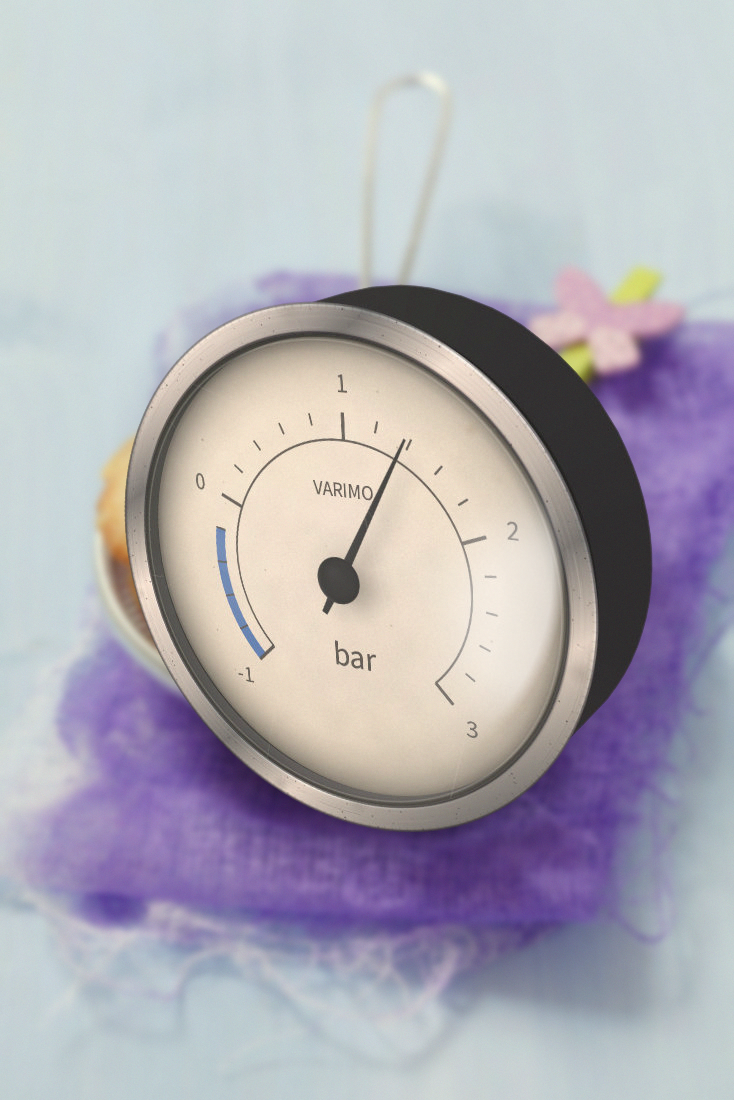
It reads 1.4,bar
